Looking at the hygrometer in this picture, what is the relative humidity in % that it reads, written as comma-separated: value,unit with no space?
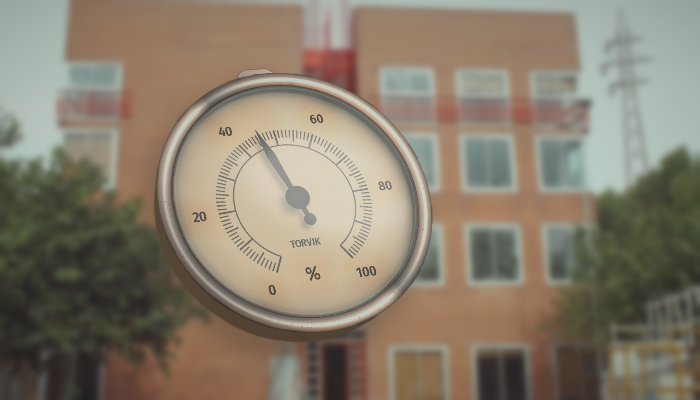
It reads 45,%
